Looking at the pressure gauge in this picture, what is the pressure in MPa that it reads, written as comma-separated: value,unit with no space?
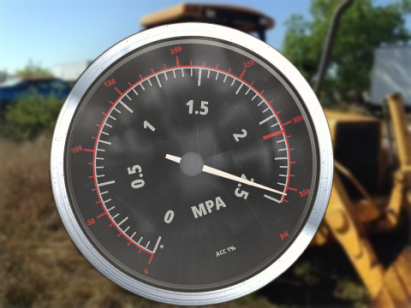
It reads 2.45,MPa
